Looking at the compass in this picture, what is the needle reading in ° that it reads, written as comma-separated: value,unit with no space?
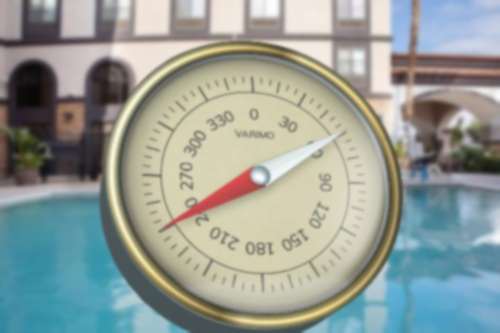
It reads 240,°
